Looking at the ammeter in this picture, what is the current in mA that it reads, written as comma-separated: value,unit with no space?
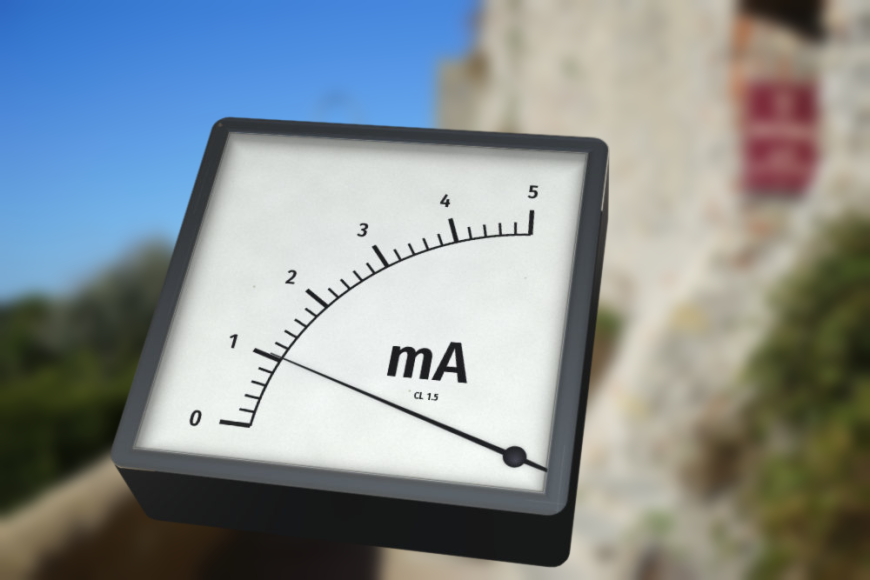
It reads 1,mA
